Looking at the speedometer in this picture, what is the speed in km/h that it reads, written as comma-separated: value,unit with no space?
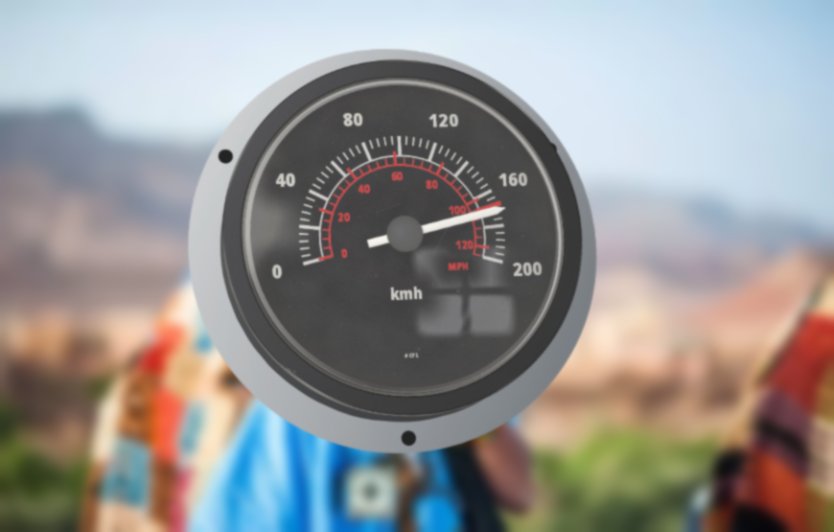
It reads 172,km/h
